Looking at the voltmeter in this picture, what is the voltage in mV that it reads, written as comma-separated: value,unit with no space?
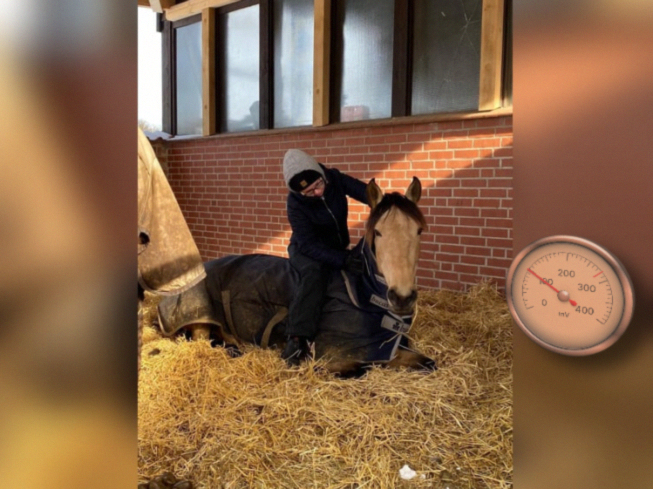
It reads 100,mV
